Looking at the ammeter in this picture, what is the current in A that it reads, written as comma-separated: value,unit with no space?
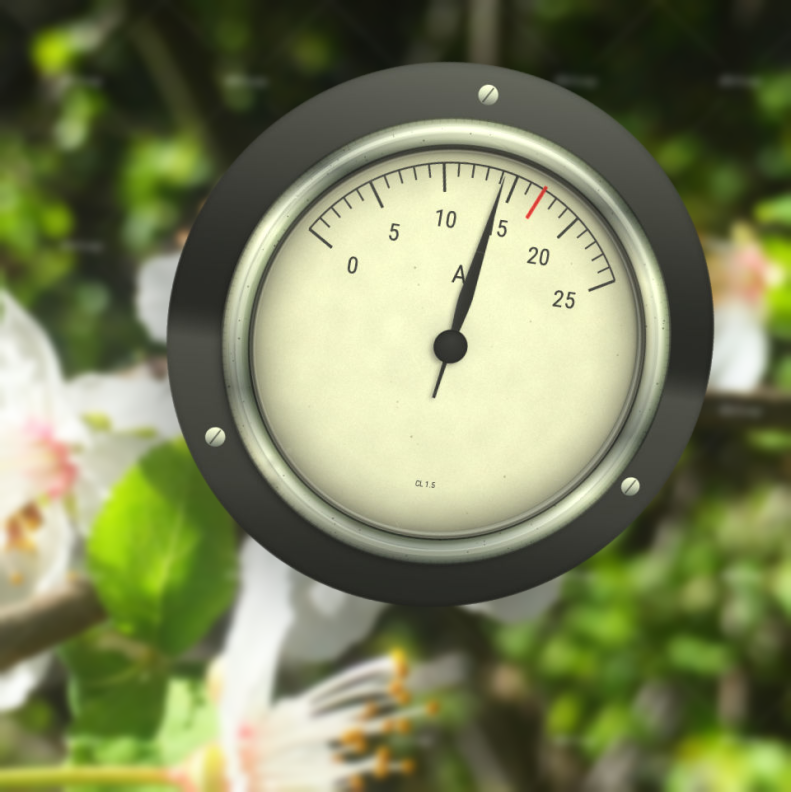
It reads 14,A
